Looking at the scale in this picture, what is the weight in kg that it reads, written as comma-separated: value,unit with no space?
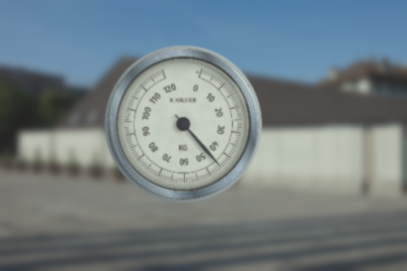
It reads 45,kg
